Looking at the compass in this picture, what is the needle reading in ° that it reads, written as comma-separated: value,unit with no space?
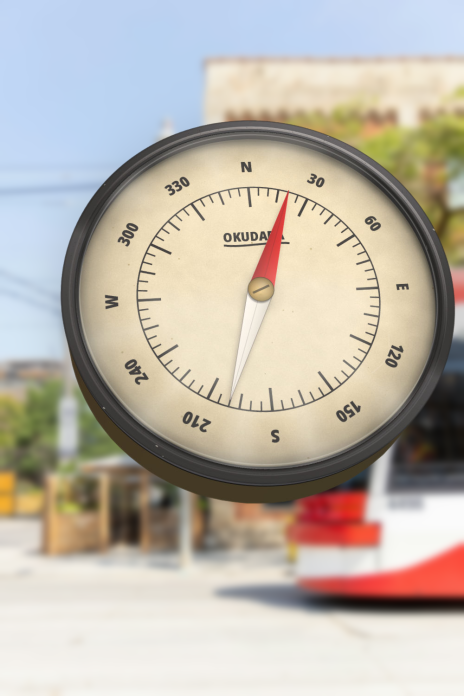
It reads 20,°
